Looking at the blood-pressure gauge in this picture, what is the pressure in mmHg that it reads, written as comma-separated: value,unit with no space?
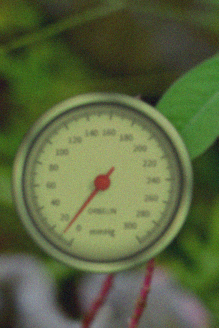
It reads 10,mmHg
